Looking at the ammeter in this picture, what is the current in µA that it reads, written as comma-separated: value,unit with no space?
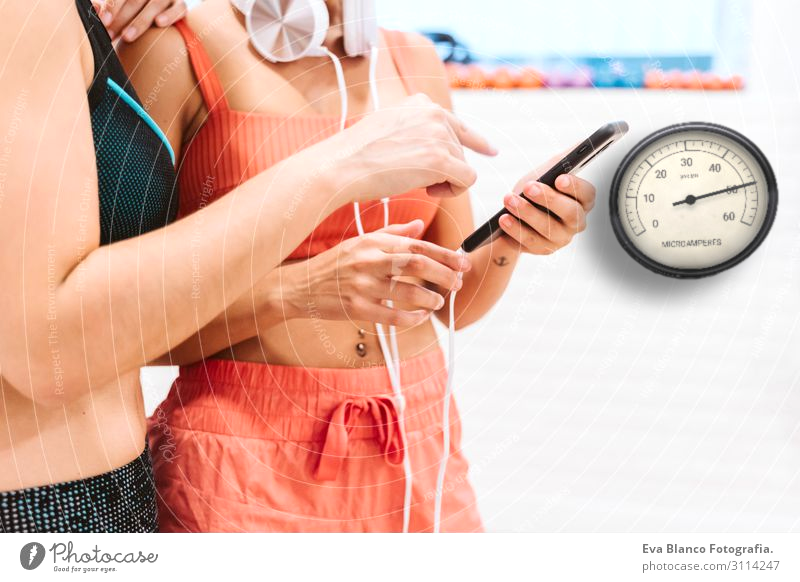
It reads 50,µA
